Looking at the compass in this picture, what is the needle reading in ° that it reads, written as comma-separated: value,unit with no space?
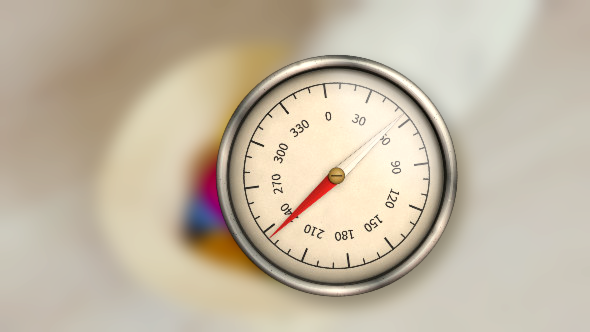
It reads 235,°
